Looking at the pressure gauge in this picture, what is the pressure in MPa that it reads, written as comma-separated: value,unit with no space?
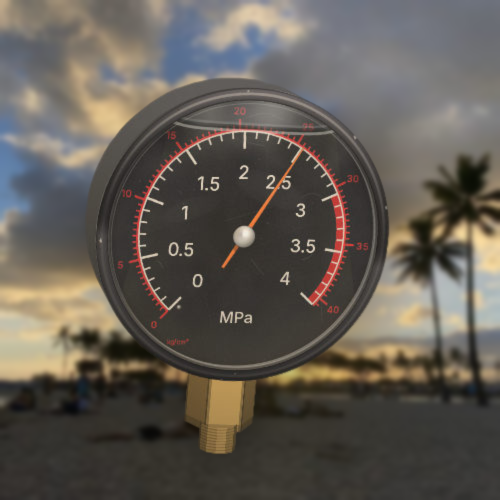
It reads 2.5,MPa
